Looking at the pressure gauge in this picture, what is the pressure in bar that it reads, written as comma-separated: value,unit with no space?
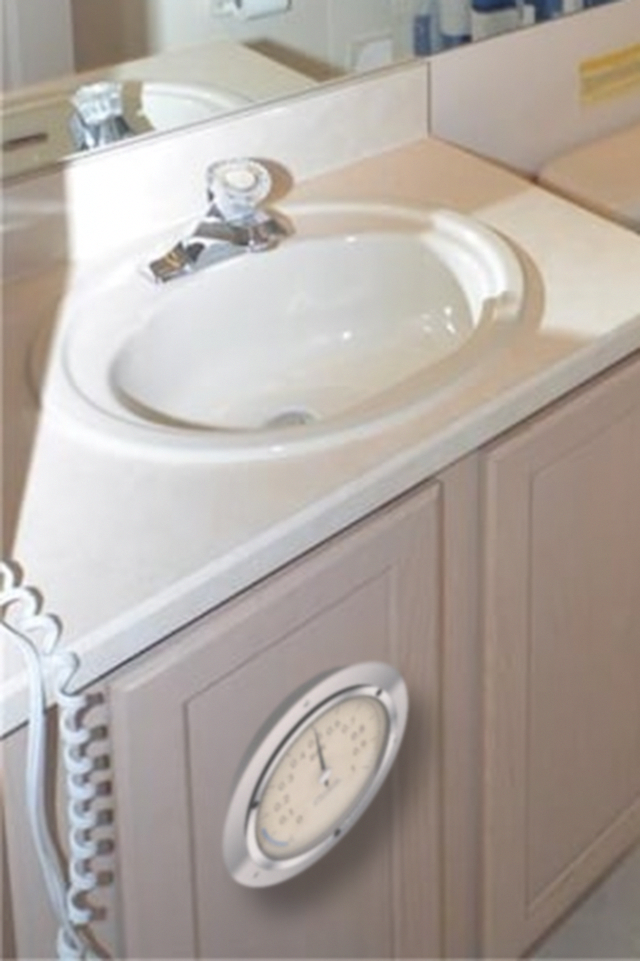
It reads 0.5,bar
